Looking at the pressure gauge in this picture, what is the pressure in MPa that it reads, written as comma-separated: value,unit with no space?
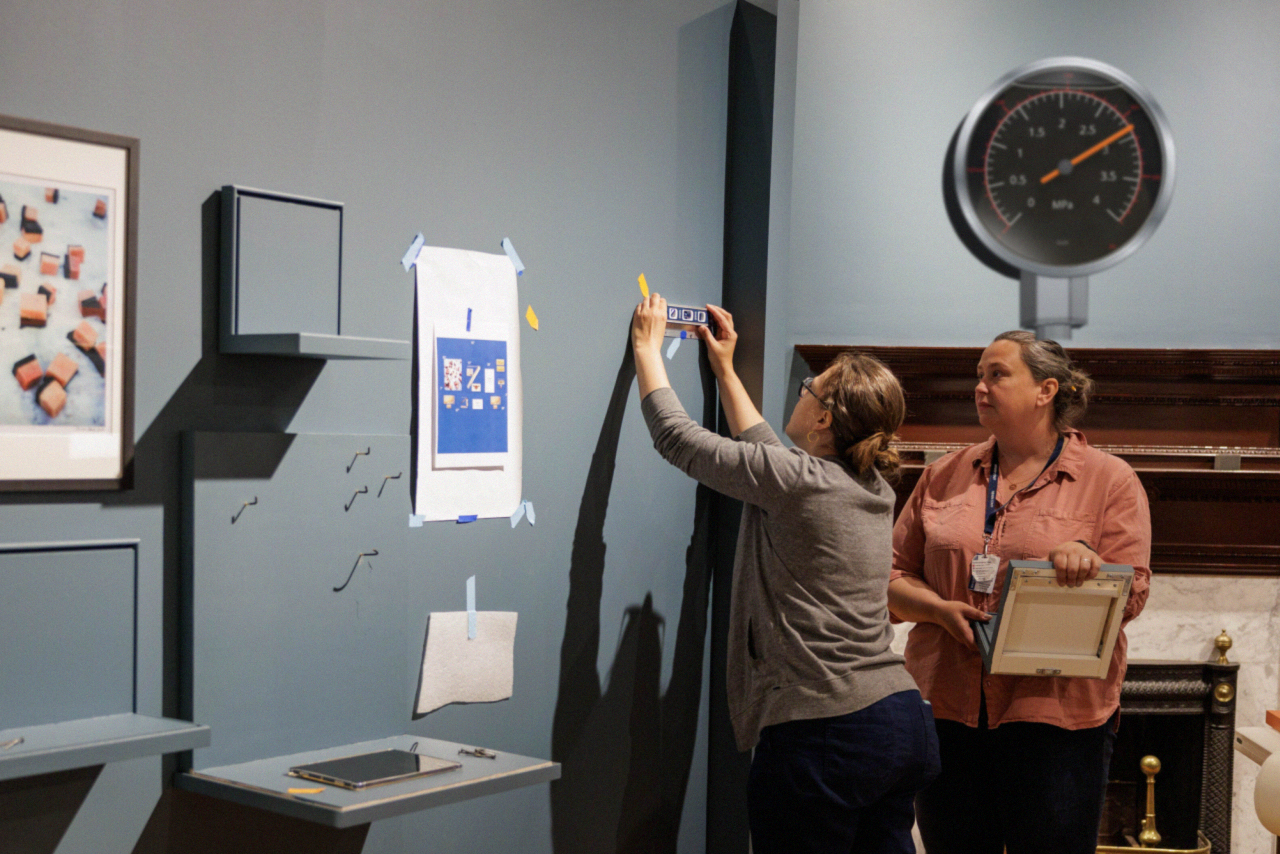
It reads 2.9,MPa
